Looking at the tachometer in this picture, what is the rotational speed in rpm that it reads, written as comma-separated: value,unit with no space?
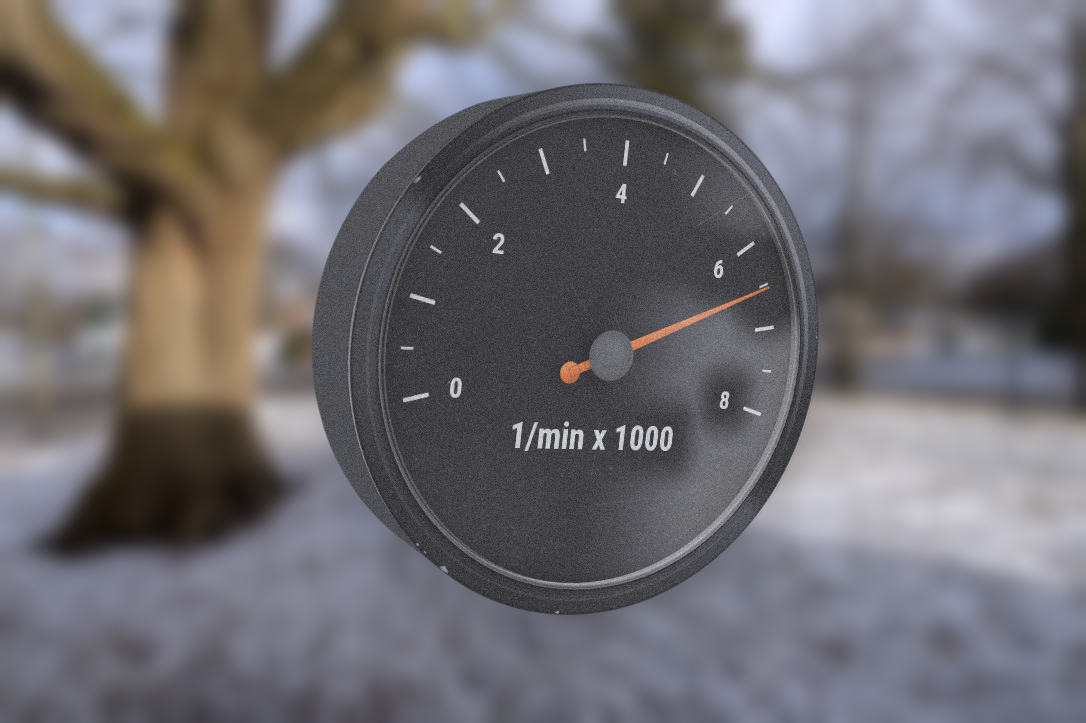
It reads 6500,rpm
